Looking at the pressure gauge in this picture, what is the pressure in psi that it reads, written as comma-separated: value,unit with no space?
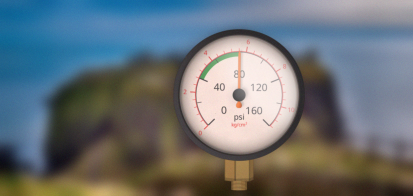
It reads 80,psi
